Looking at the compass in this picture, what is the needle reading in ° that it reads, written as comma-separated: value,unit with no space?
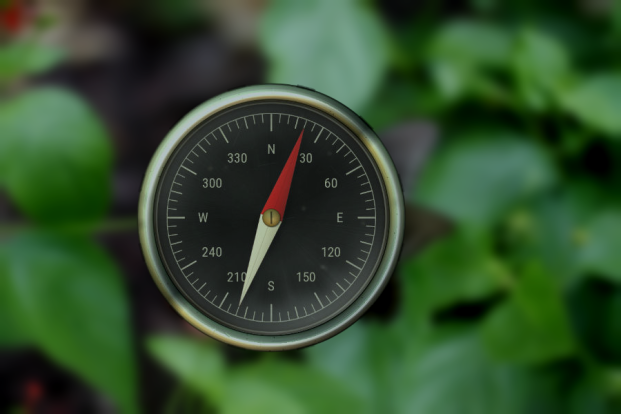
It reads 20,°
